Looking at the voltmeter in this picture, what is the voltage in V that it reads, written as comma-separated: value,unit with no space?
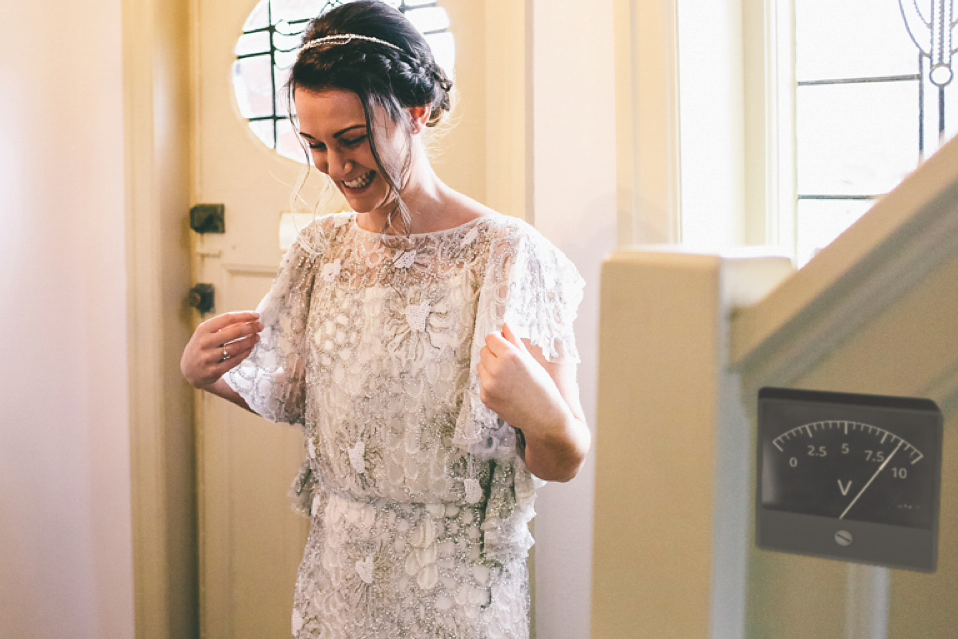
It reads 8.5,V
